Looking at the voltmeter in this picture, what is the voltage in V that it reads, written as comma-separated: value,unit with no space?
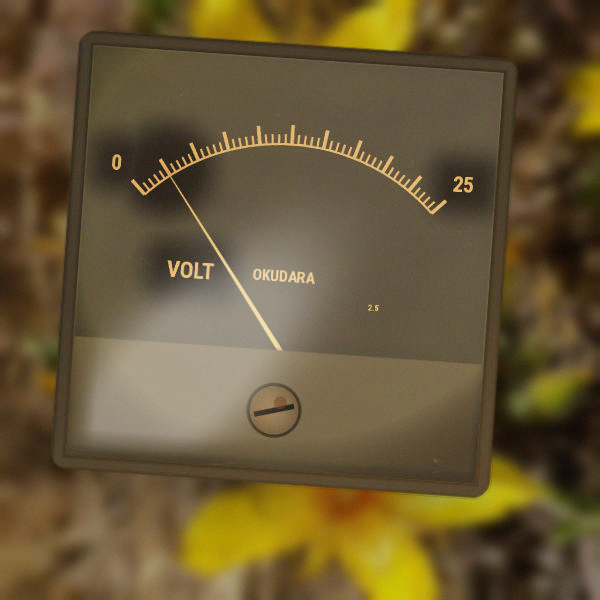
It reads 2.5,V
